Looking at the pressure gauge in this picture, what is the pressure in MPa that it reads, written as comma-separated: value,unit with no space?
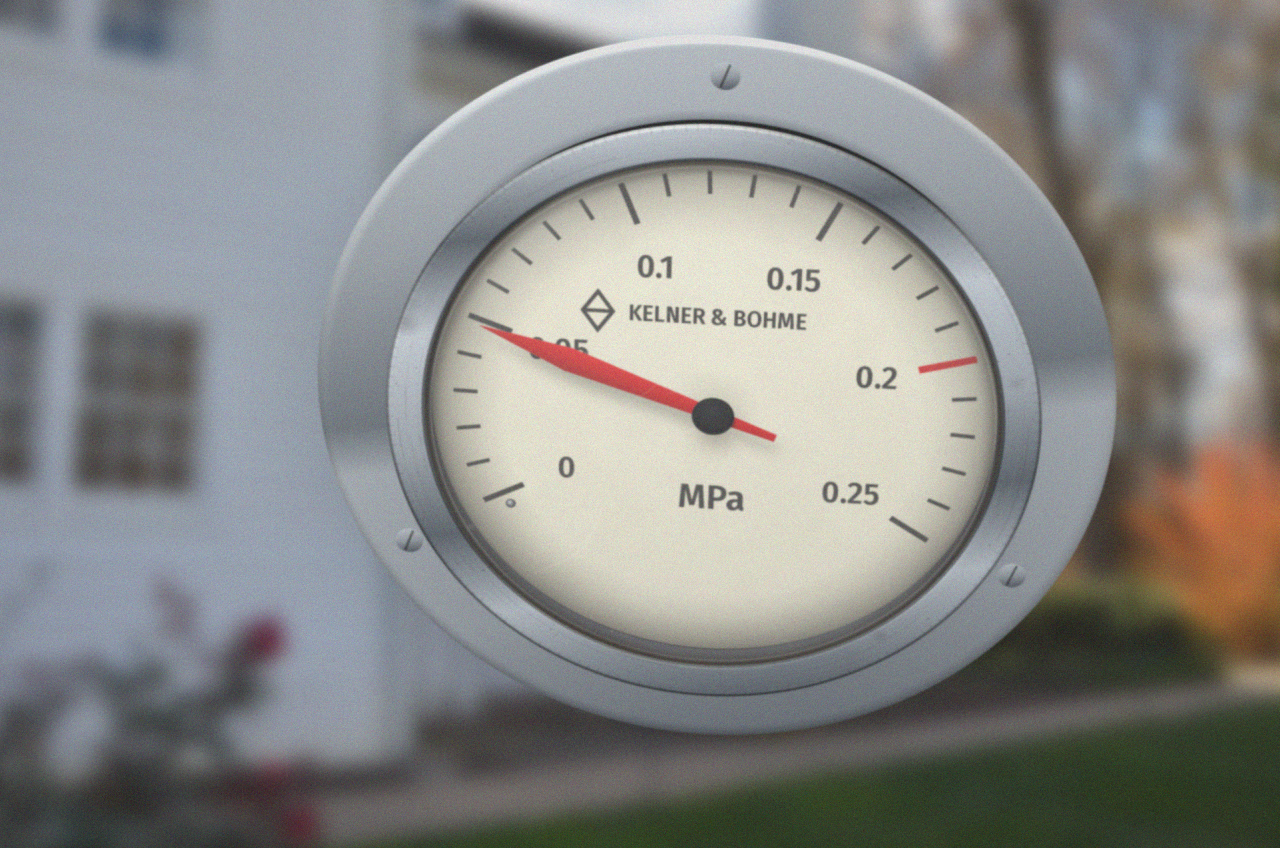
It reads 0.05,MPa
